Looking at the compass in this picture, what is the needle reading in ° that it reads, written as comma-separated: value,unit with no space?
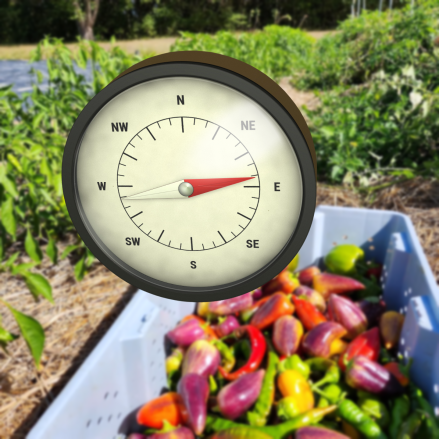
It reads 80,°
